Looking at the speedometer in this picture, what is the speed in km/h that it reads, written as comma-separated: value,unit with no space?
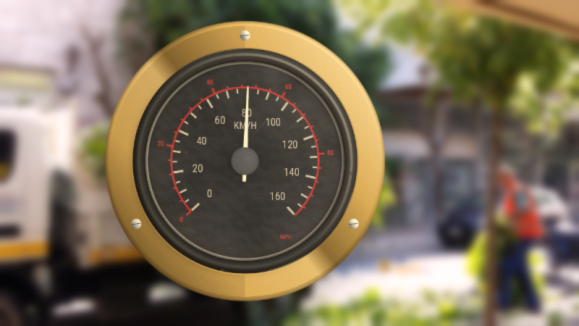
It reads 80,km/h
